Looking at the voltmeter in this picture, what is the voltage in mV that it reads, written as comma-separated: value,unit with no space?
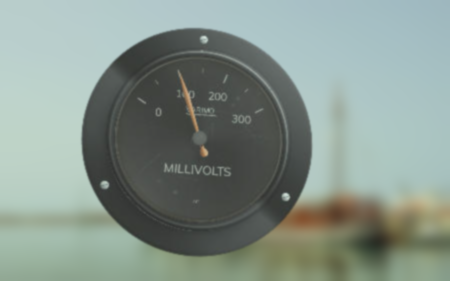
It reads 100,mV
